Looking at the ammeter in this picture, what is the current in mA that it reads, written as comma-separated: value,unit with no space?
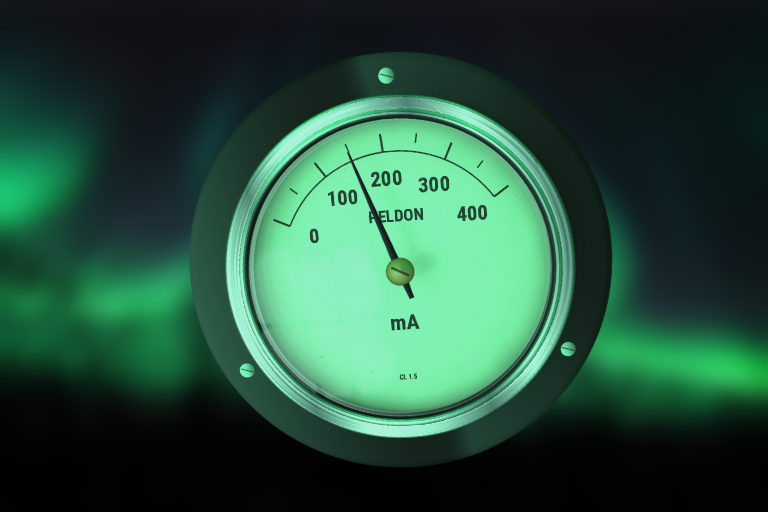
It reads 150,mA
